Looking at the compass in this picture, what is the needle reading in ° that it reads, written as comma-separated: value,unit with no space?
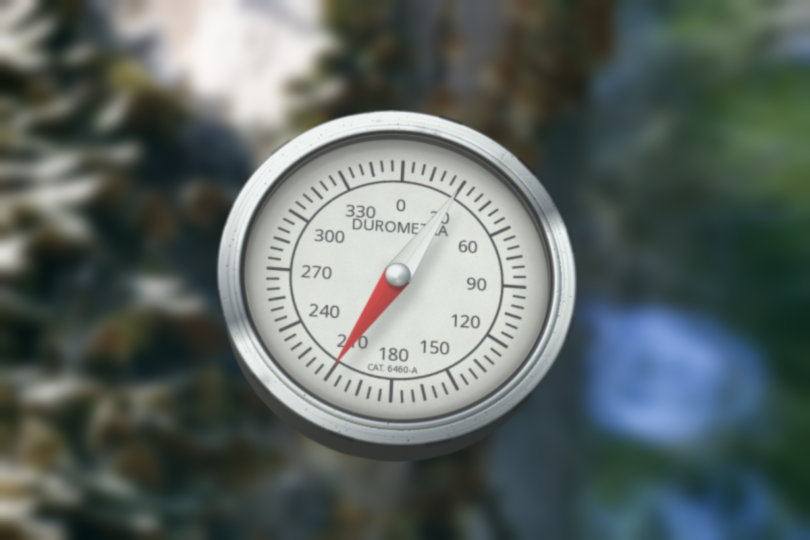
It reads 210,°
